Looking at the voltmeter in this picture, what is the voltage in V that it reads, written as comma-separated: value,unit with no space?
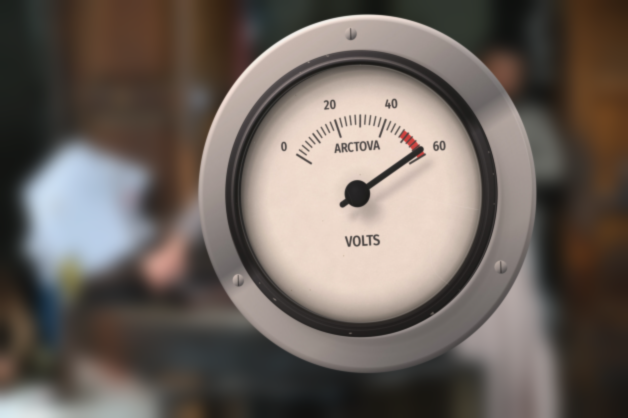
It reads 58,V
